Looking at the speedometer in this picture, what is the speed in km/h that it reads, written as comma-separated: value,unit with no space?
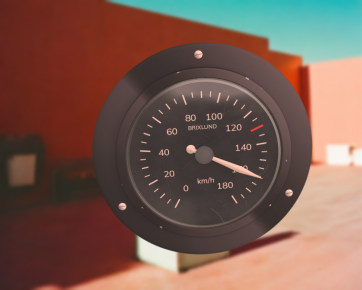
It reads 160,km/h
